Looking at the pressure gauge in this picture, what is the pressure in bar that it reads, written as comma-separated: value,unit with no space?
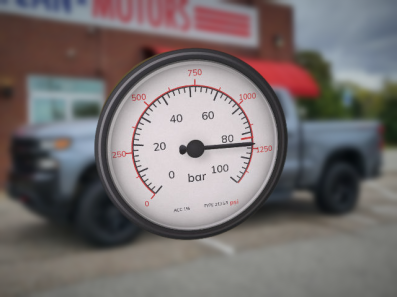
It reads 84,bar
